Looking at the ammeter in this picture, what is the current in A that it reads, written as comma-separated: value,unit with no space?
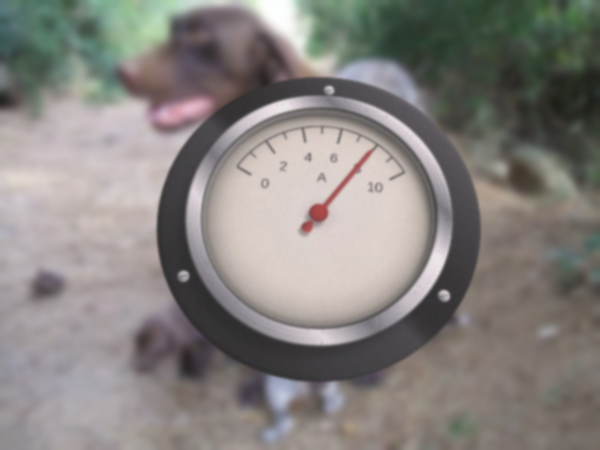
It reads 8,A
